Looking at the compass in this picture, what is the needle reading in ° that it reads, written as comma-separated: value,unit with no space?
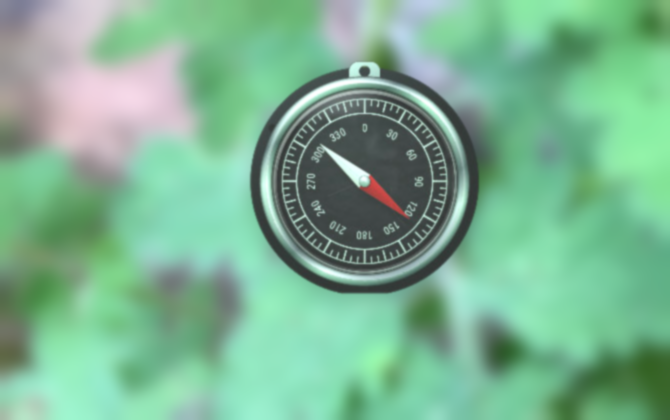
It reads 130,°
